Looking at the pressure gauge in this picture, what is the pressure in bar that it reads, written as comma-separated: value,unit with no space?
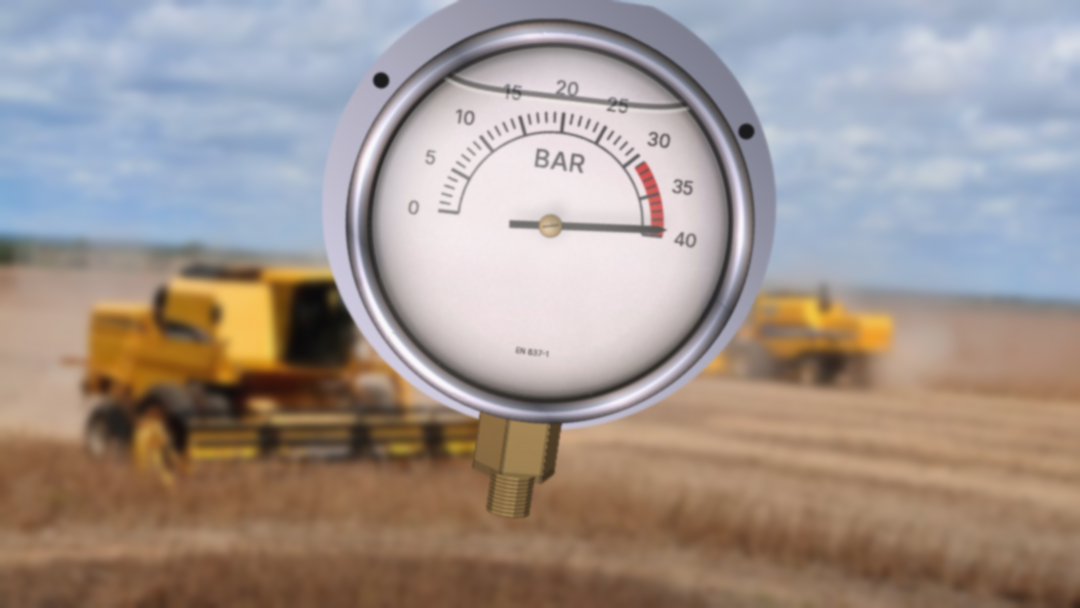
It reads 39,bar
